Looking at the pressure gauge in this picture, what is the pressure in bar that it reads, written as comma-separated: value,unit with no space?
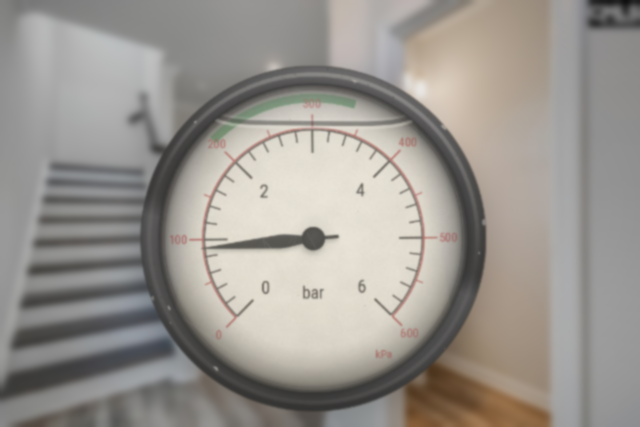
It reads 0.9,bar
